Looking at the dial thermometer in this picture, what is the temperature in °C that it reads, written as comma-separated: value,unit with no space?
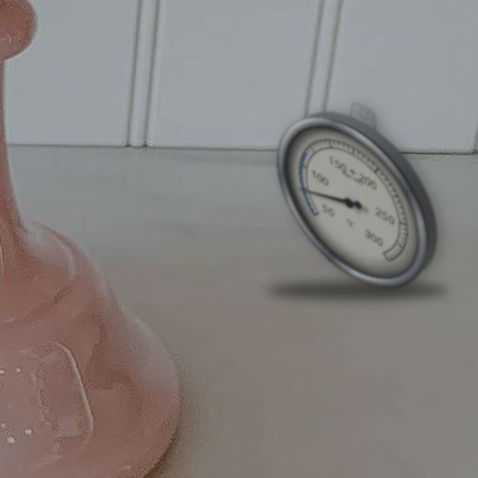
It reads 75,°C
